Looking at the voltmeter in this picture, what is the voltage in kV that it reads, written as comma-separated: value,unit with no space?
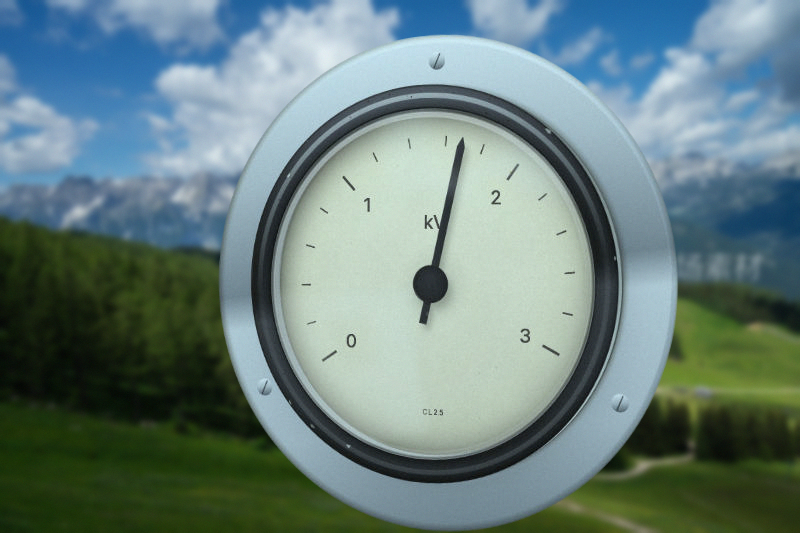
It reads 1.7,kV
